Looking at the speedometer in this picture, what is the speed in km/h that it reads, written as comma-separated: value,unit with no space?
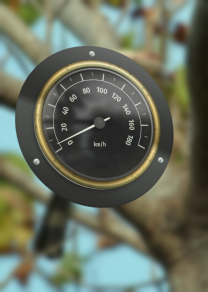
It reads 5,km/h
